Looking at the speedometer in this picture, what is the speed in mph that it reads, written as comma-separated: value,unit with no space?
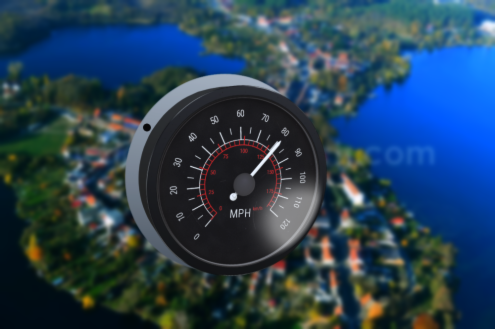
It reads 80,mph
